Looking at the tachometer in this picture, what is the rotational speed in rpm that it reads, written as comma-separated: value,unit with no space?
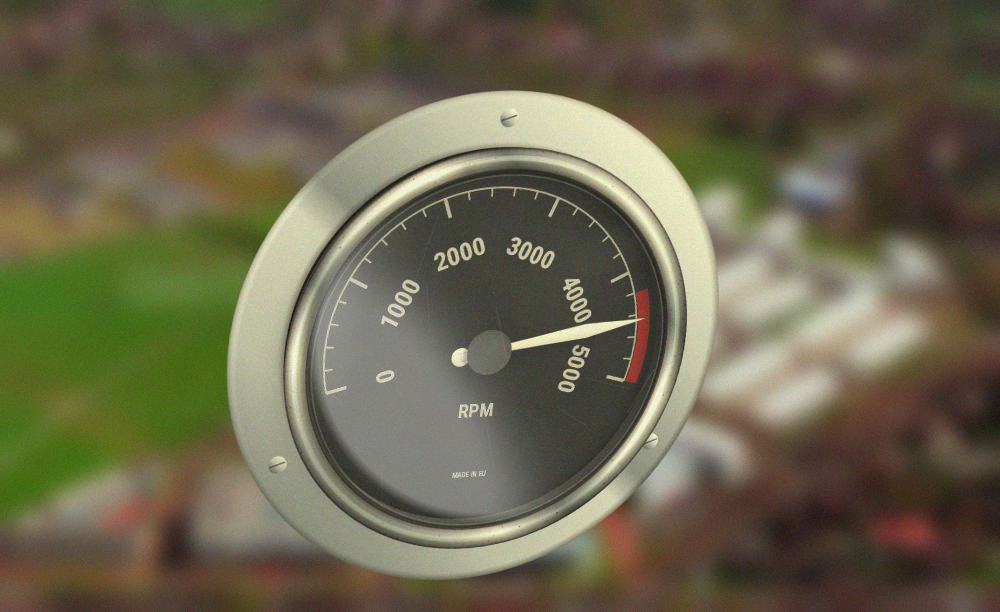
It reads 4400,rpm
